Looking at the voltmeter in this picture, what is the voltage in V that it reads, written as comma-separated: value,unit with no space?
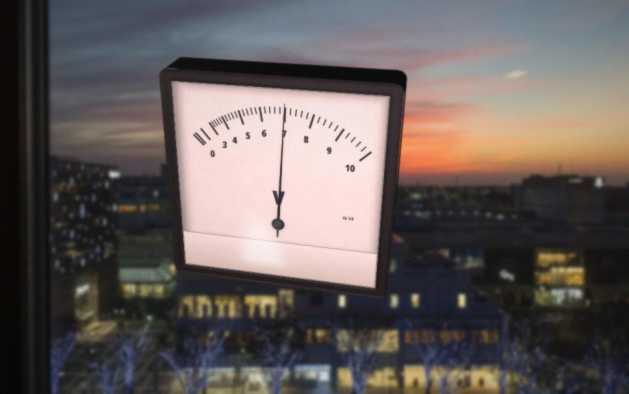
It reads 7,V
